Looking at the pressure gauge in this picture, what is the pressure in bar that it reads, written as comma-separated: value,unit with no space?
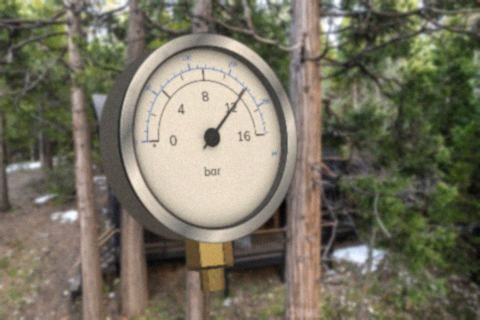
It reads 12,bar
